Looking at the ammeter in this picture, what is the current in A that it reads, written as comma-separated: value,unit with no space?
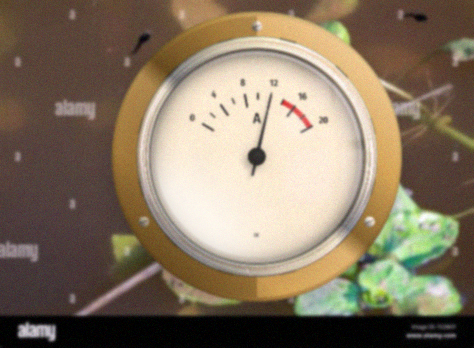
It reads 12,A
